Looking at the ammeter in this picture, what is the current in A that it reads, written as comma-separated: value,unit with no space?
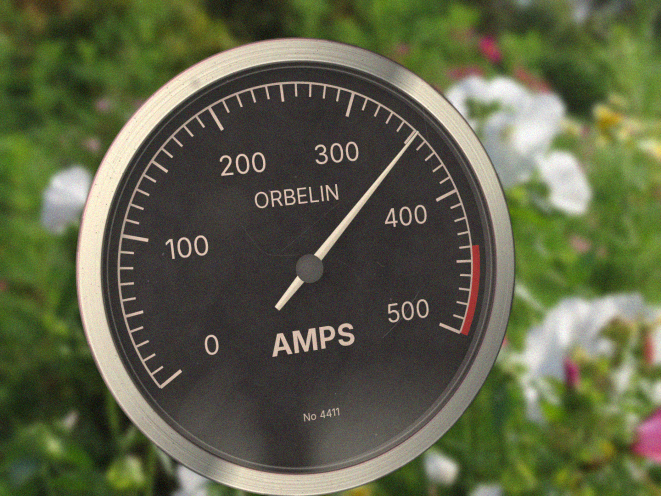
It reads 350,A
